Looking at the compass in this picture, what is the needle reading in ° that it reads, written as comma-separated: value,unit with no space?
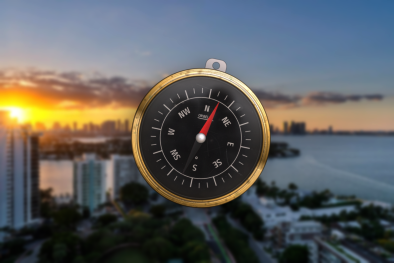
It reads 15,°
